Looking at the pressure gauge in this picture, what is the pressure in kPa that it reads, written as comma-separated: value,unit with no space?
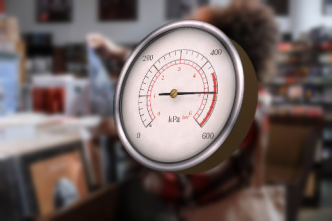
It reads 500,kPa
